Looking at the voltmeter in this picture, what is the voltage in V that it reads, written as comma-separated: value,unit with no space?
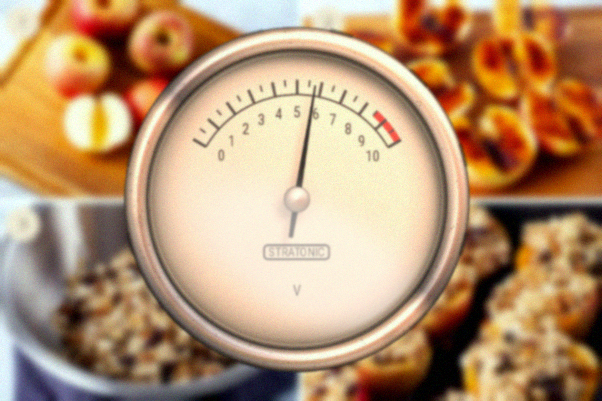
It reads 5.75,V
